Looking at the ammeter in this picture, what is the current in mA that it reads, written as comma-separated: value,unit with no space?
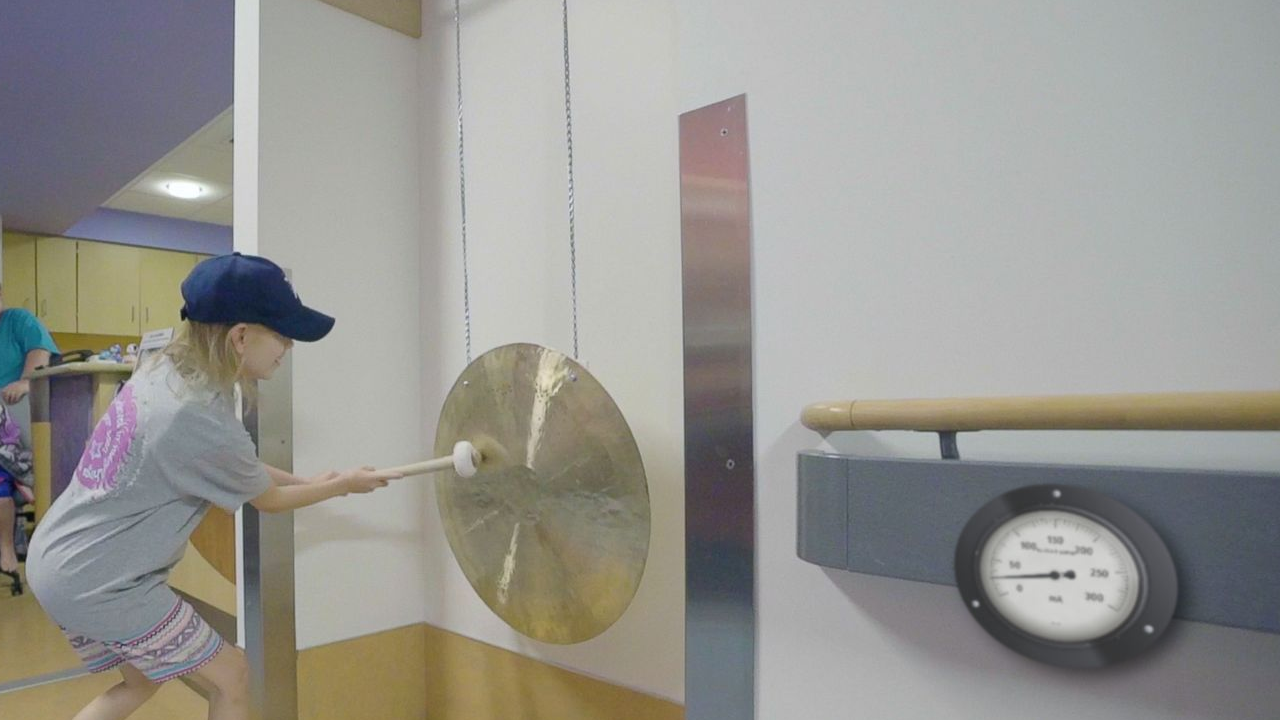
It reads 25,mA
